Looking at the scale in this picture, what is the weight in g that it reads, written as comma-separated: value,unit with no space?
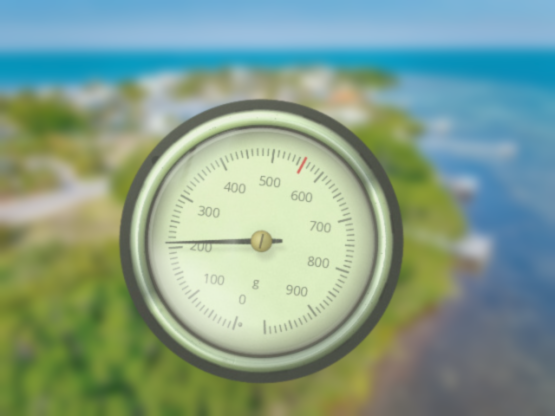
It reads 210,g
